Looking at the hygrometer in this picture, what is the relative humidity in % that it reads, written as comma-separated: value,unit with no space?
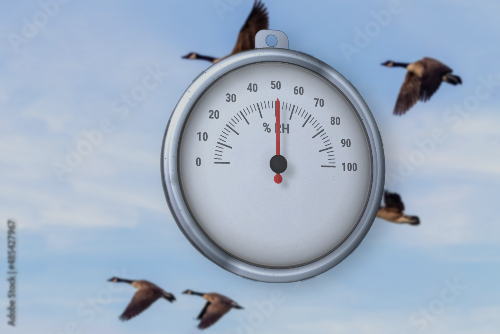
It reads 50,%
